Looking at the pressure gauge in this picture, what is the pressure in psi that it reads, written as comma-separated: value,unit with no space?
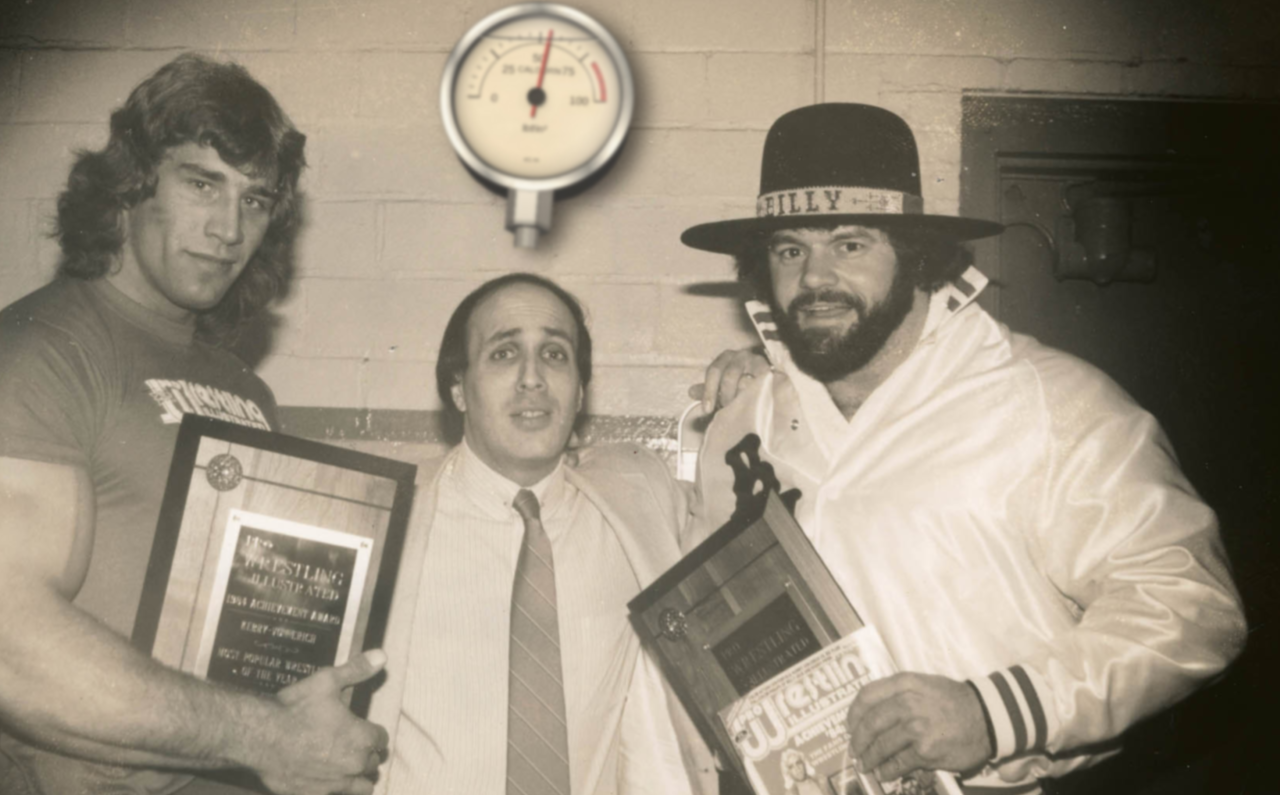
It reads 55,psi
